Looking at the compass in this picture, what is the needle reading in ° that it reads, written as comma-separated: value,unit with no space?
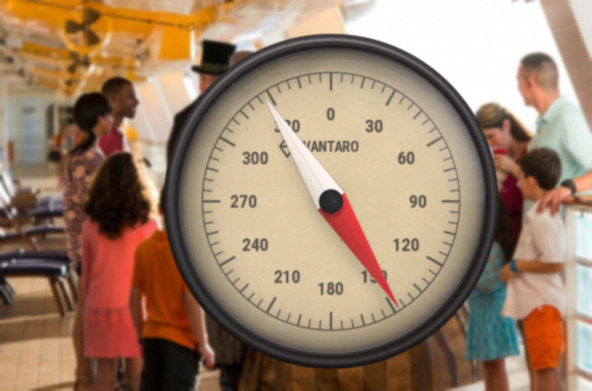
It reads 147.5,°
